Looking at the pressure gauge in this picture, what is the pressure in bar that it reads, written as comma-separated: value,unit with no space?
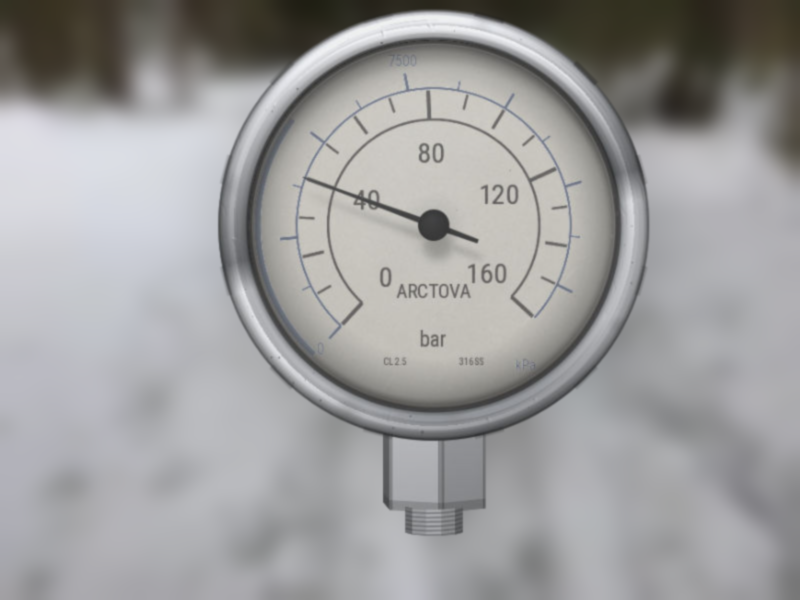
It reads 40,bar
